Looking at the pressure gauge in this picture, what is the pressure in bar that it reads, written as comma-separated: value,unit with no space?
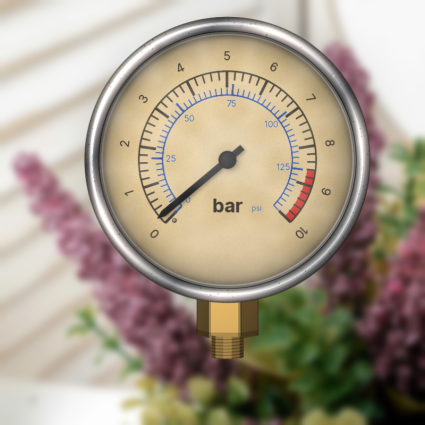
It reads 0.2,bar
